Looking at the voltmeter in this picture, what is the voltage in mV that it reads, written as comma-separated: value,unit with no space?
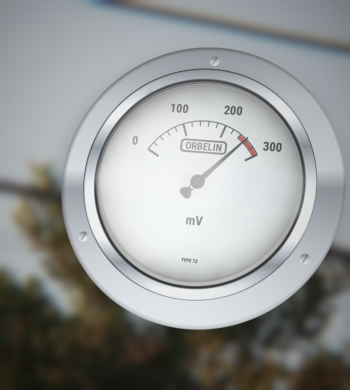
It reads 260,mV
